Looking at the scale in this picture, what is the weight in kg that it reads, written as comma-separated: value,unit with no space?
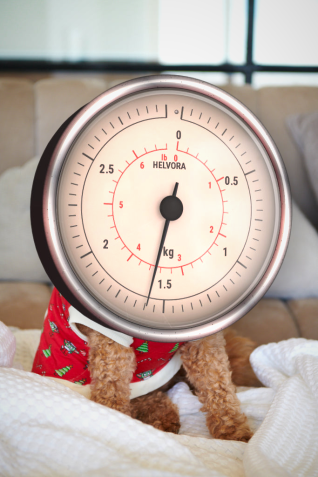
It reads 1.6,kg
